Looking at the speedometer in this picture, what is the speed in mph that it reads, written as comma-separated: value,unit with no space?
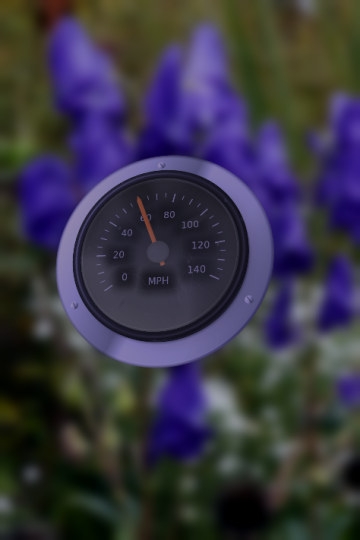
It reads 60,mph
